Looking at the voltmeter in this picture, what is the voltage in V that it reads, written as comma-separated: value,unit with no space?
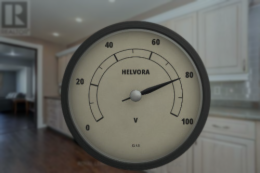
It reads 80,V
